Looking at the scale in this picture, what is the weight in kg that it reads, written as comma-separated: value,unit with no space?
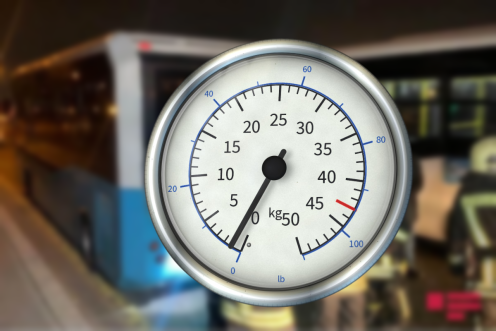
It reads 1,kg
